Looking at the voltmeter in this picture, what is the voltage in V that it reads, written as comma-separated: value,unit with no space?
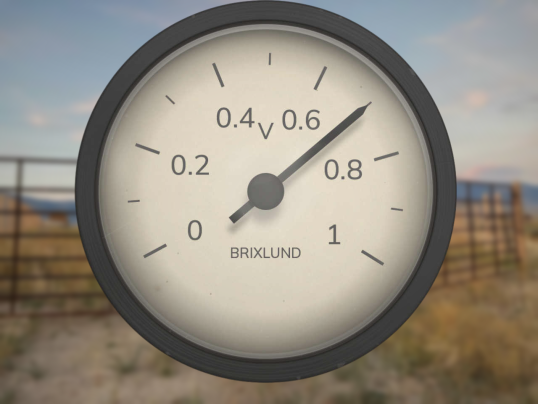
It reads 0.7,V
